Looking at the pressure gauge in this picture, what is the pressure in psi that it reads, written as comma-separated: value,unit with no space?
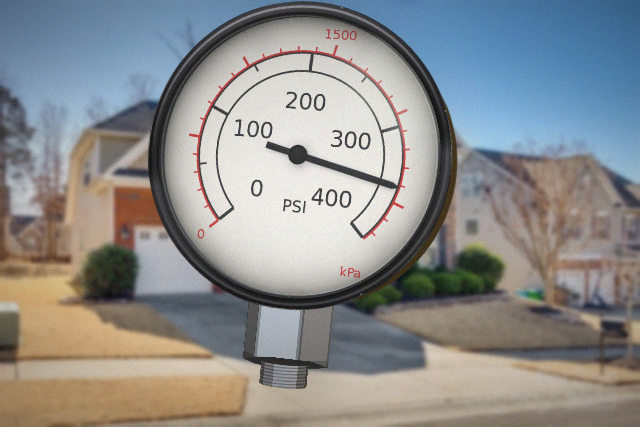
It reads 350,psi
